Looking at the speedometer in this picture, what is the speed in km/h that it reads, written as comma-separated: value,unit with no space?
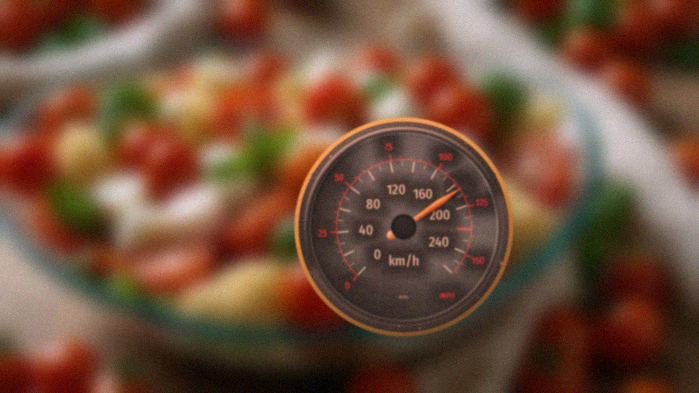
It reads 185,km/h
